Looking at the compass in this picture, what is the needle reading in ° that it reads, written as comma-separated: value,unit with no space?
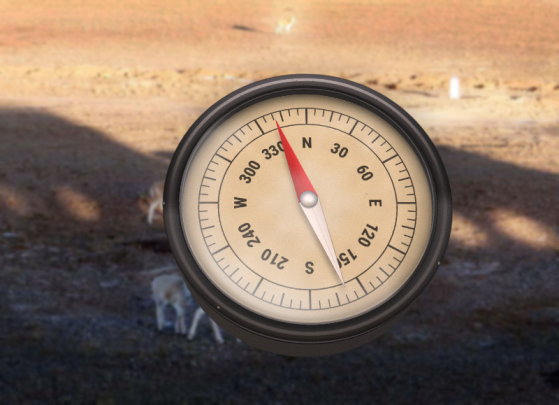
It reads 340,°
